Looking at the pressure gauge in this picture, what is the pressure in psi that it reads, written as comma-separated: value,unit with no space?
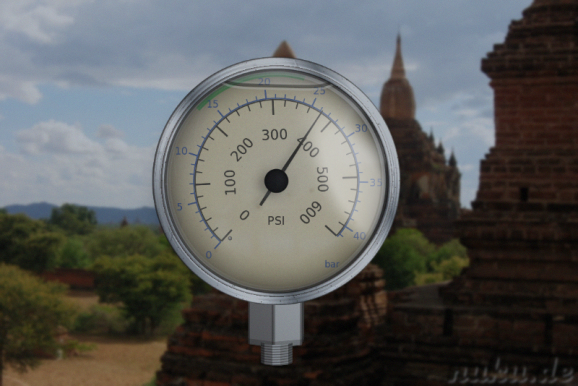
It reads 380,psi
